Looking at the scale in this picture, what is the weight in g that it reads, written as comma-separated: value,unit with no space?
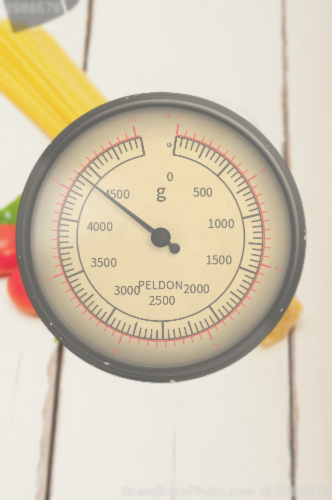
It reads 4400,g
